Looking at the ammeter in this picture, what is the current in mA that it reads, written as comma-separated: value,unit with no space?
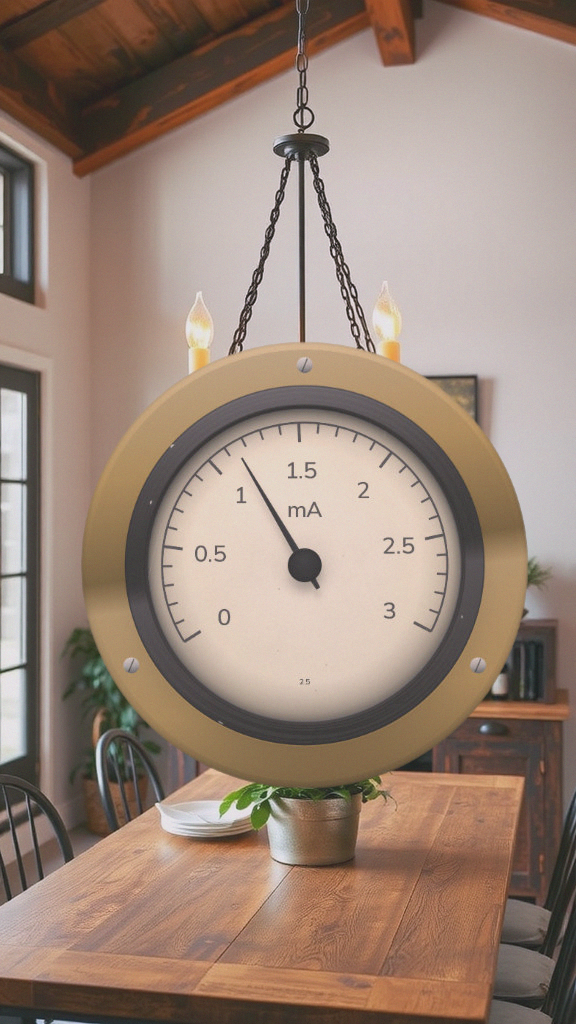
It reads 1.15,mA
